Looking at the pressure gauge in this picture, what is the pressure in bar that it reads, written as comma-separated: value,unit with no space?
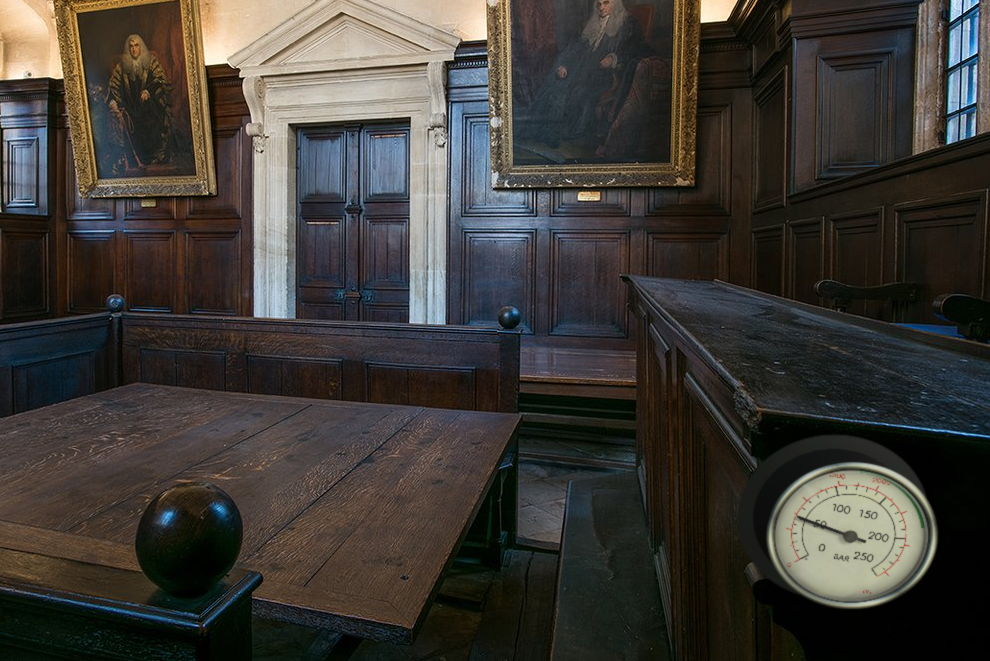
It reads 50,bar
